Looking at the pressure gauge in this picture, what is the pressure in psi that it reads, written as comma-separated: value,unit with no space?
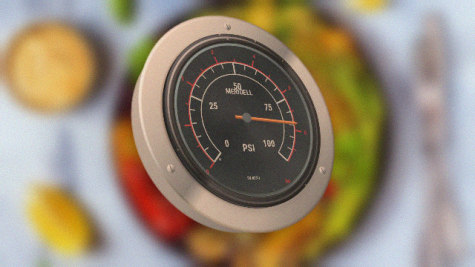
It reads 85,psi
